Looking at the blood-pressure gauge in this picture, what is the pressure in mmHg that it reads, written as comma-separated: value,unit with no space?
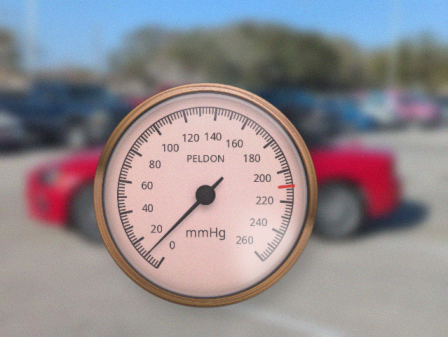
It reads 10,mmHg
